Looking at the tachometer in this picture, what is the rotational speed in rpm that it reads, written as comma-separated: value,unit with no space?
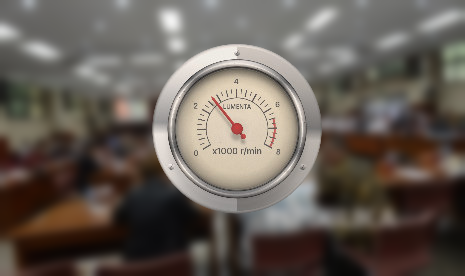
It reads 2750,rpm
